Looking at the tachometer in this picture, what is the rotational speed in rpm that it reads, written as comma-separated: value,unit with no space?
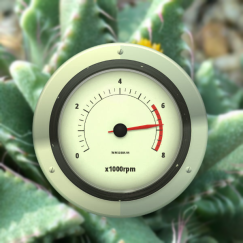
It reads 6750,rpm
